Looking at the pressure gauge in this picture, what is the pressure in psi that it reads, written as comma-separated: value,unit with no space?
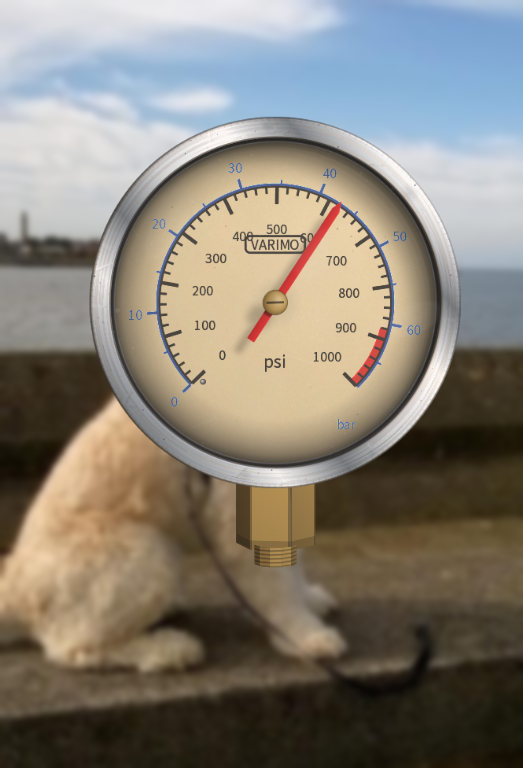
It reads 620,psi
